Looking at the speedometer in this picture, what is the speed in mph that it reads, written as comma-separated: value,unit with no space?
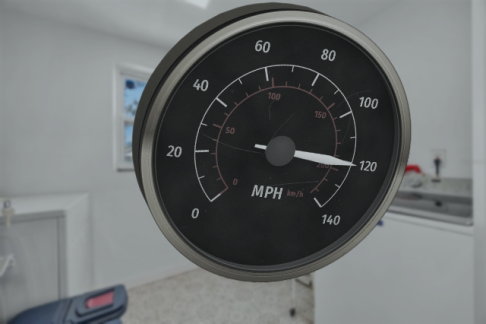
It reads 120,mph
